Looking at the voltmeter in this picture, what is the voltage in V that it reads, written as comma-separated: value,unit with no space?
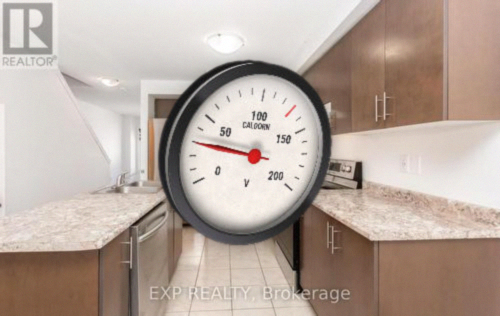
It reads 30,V
